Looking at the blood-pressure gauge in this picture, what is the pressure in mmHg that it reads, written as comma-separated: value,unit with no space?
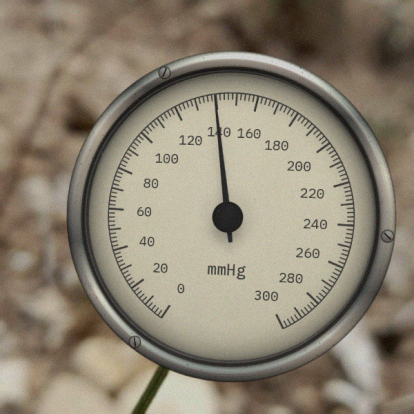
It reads 140,mmHg
